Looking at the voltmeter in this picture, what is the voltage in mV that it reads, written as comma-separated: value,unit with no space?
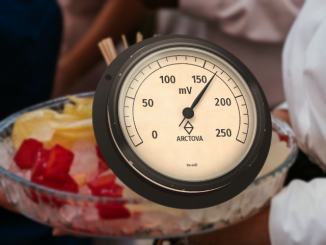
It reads 165,mV
